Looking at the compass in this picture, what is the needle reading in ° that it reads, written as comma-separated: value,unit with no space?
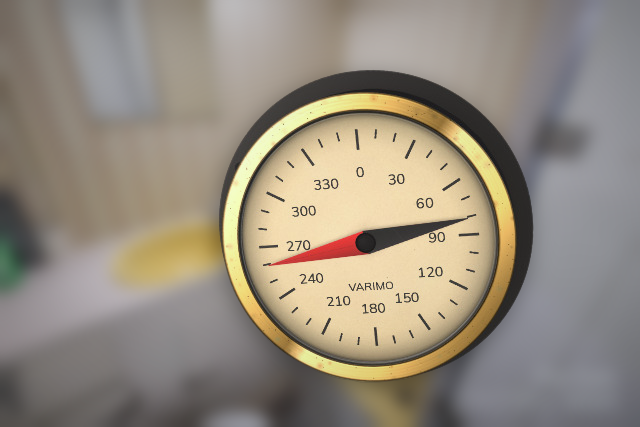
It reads 260,°
